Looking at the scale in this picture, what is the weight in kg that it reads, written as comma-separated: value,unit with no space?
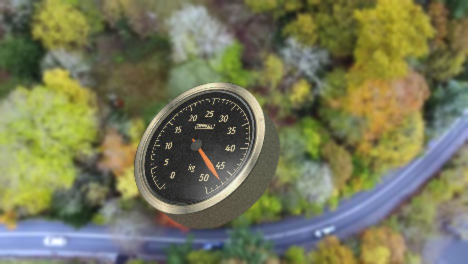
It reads 47,kg
